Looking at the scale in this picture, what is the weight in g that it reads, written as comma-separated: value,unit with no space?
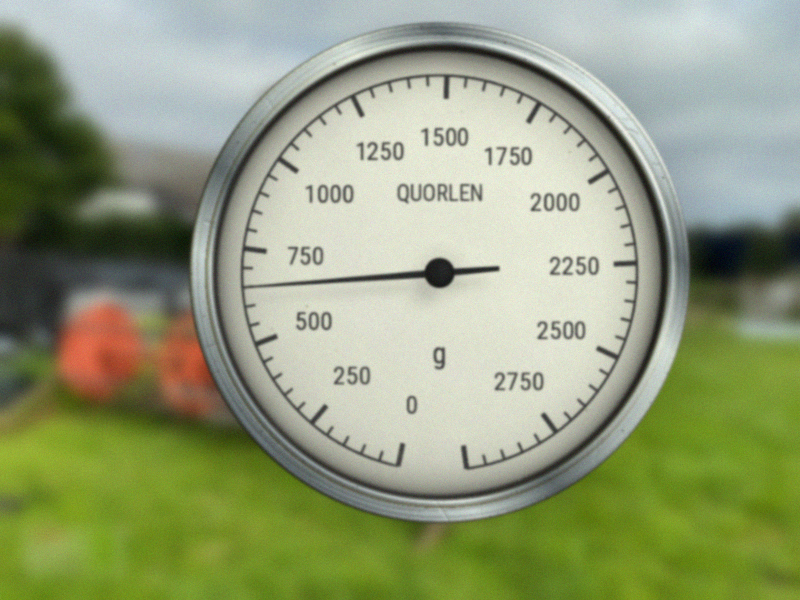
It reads 650,g
